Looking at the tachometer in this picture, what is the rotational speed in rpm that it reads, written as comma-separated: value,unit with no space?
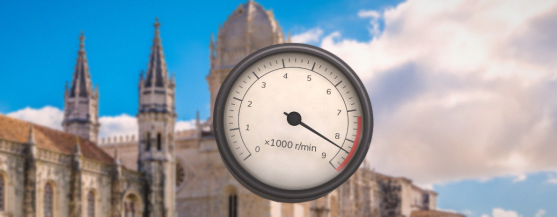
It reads 8400,rpm
